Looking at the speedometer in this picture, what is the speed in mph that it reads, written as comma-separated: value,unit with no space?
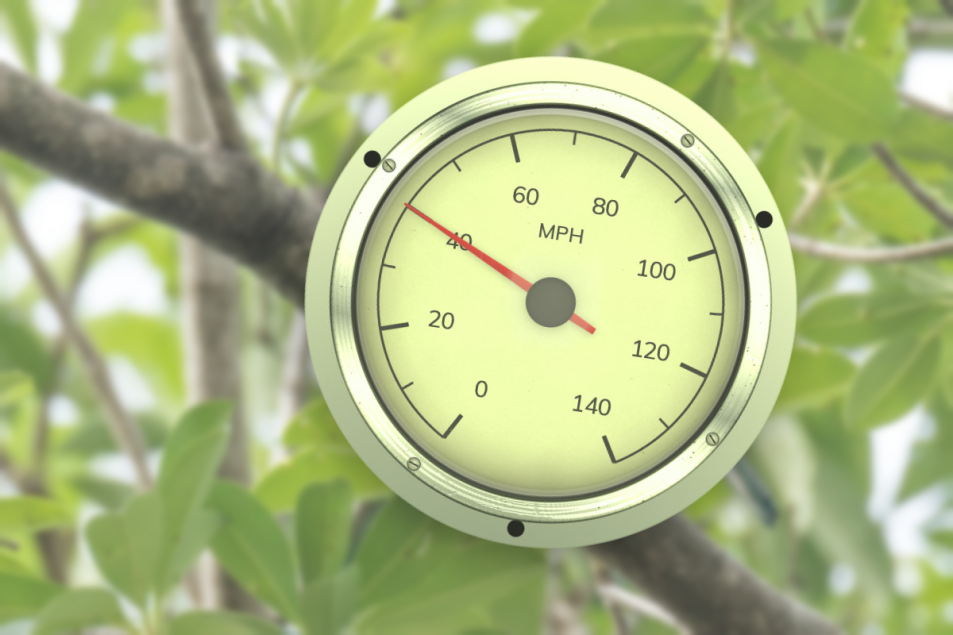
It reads 40,mph
